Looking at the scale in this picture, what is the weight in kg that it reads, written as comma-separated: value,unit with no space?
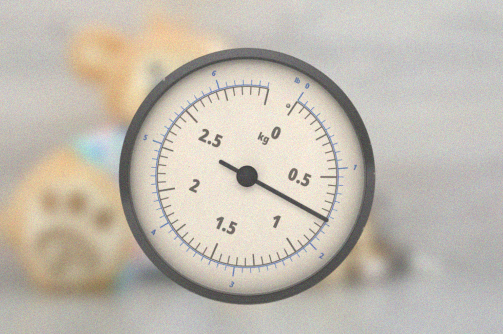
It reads 0.75,kg
